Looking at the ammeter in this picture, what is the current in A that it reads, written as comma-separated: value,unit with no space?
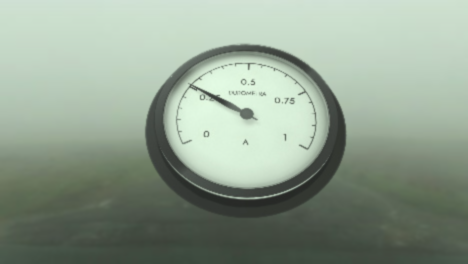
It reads 0.25,A
